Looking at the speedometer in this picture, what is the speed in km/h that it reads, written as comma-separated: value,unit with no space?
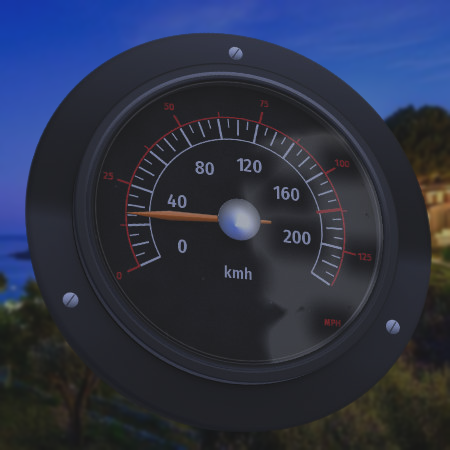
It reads 25,km/h
